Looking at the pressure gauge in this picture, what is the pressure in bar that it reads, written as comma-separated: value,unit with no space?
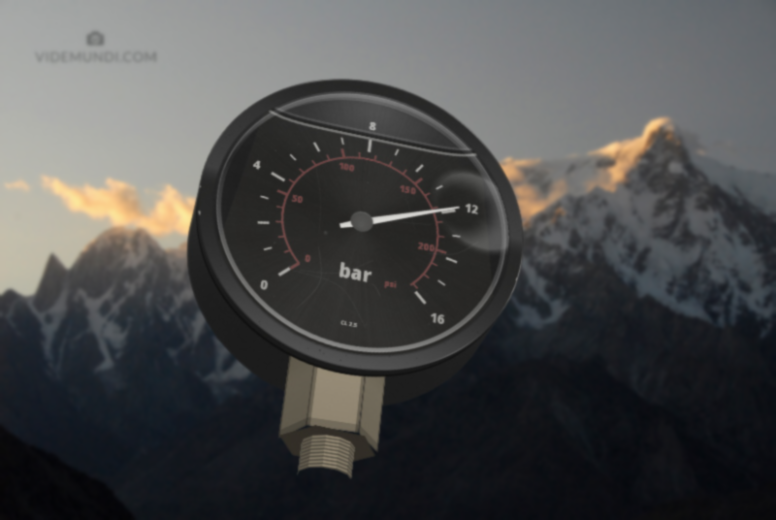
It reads 12,bar
